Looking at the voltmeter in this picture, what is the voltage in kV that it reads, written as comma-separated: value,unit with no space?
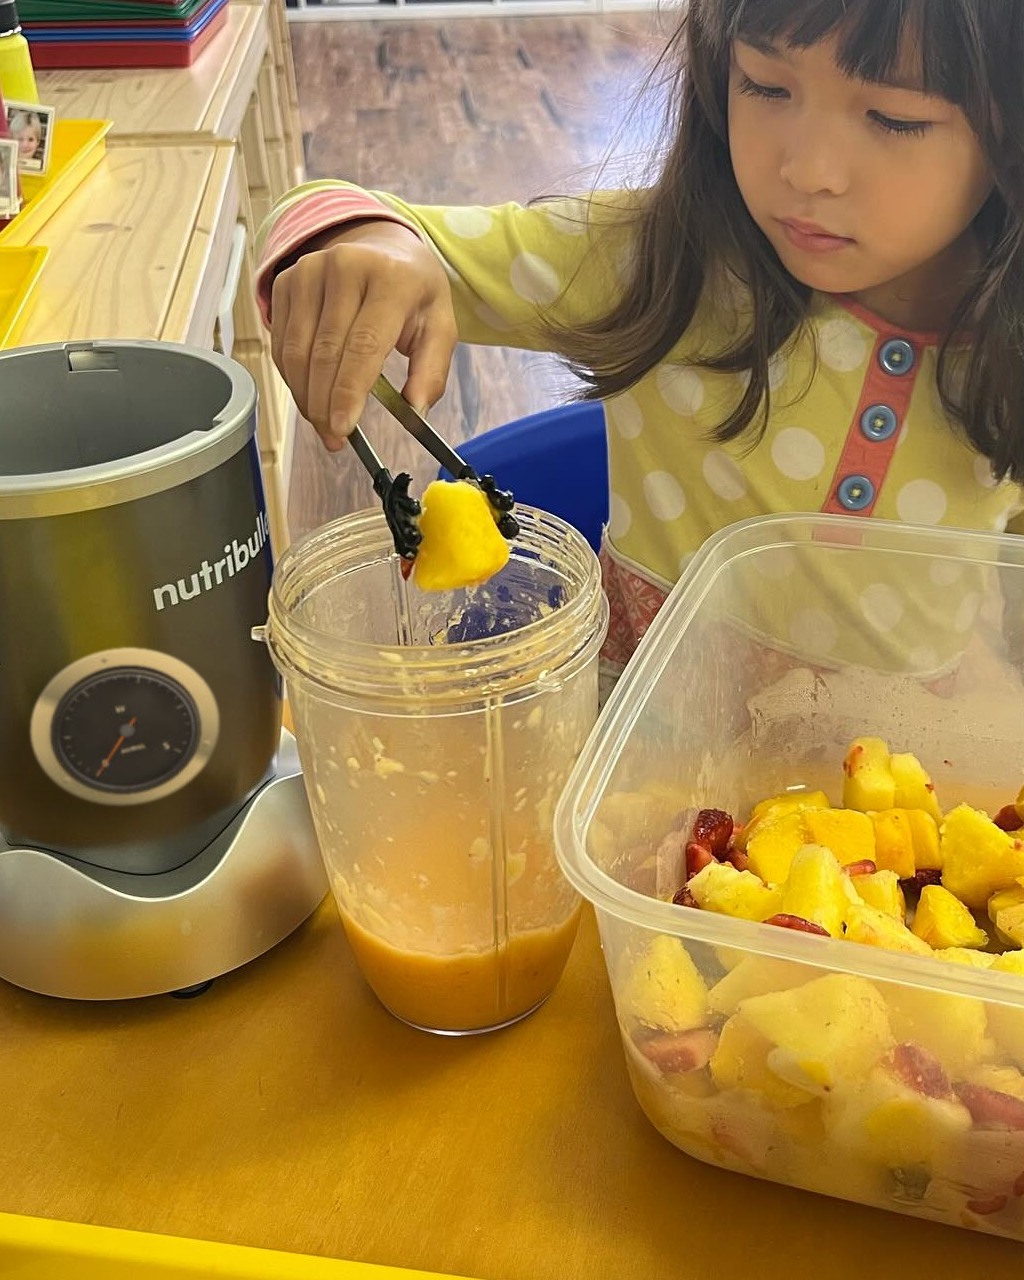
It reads 0,kV
